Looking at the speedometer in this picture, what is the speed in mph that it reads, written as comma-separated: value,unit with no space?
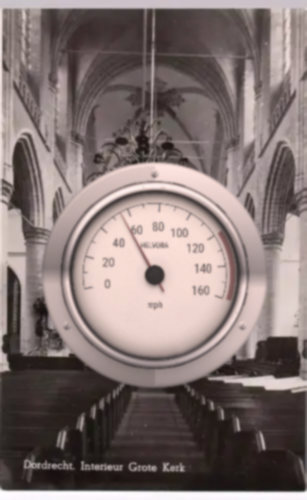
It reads 55,mph
